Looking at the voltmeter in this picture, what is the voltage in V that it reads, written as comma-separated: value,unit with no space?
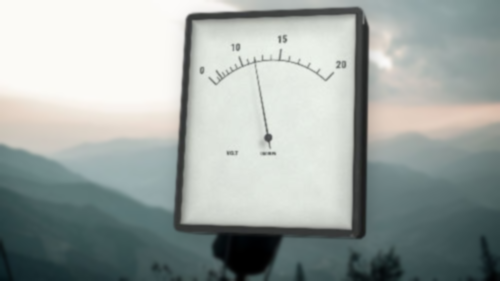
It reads 12,V
